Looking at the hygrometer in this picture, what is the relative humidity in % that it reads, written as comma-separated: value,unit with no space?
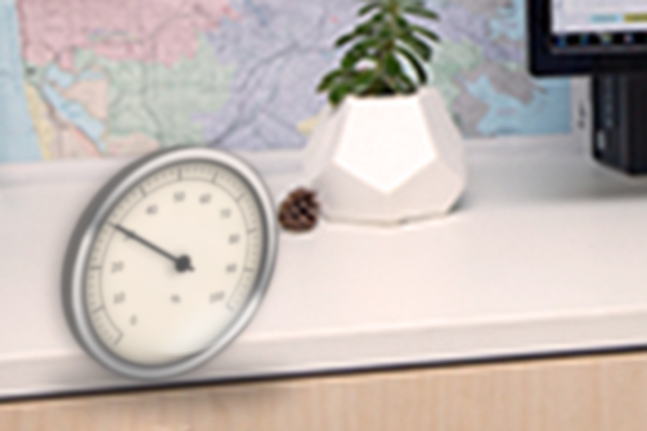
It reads 30,%
